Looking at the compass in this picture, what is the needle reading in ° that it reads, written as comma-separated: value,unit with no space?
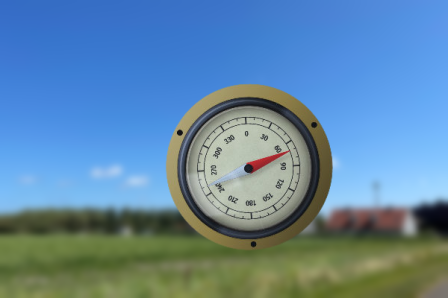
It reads 70,°
